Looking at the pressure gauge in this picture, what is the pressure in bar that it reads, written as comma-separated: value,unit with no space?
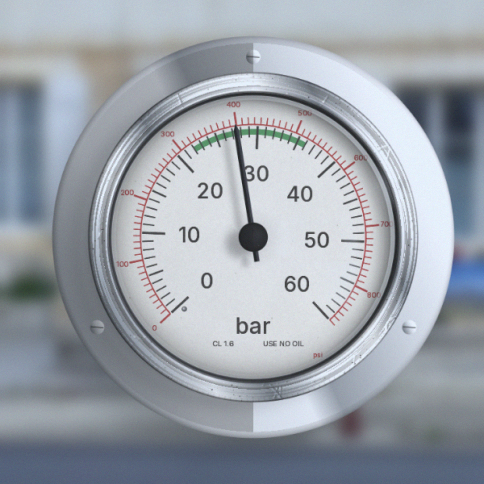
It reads 27.5,bar
